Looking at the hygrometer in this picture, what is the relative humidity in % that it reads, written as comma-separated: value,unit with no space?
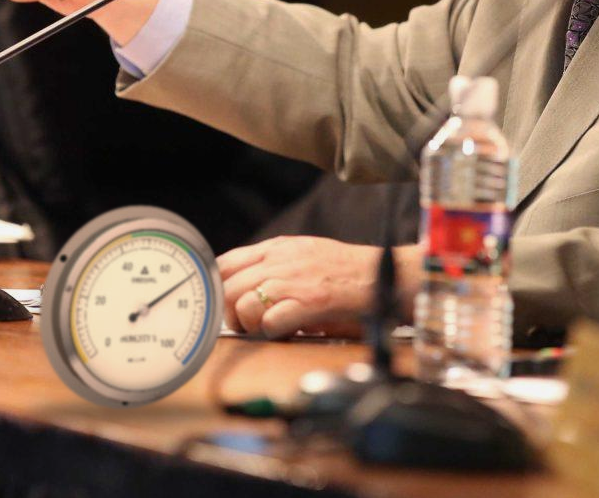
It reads 70,%
